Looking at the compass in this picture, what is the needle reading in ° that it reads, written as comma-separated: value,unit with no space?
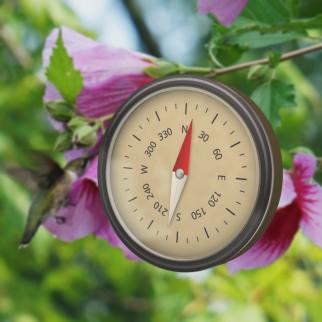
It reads 10,°
